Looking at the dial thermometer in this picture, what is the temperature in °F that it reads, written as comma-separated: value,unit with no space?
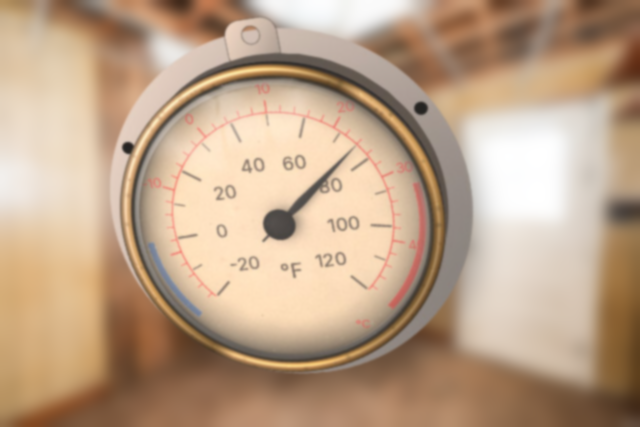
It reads 75,°F
